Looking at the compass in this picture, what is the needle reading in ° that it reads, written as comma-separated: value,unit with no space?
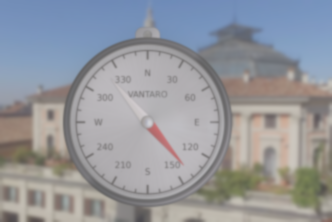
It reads 140,°
